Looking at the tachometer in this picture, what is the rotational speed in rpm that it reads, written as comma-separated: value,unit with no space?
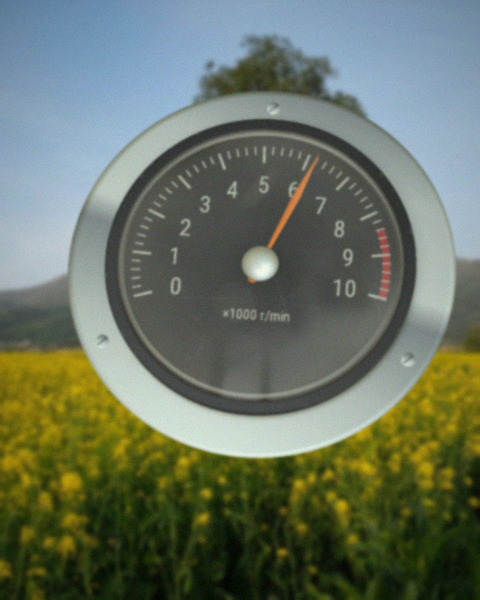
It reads 6200,rpm
